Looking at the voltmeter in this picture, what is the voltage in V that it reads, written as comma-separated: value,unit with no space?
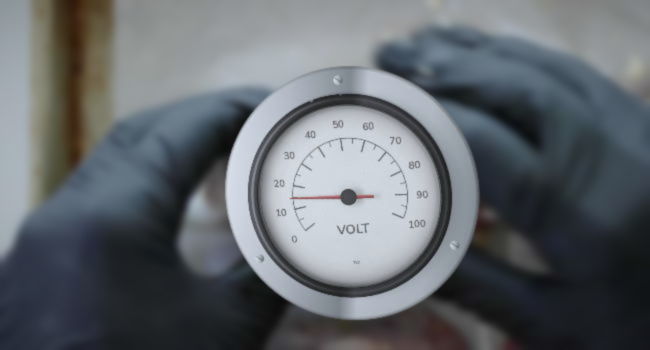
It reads 15,V
